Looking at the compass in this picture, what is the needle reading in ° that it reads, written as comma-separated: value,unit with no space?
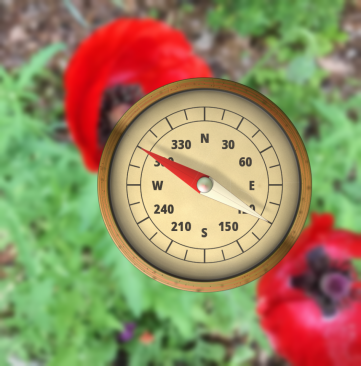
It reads 300,°
